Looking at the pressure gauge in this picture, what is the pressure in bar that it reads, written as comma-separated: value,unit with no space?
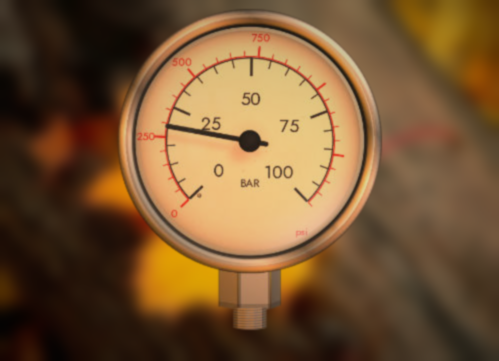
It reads 20,bar
